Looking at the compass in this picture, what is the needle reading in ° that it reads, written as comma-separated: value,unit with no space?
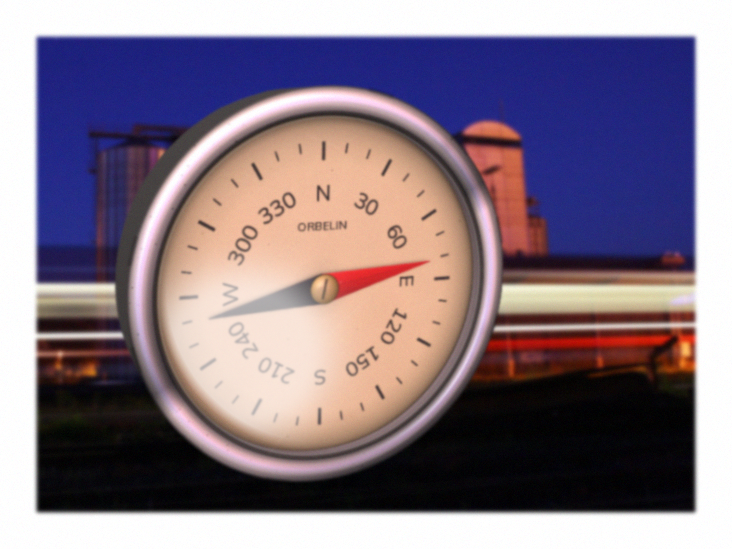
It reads 80,°
